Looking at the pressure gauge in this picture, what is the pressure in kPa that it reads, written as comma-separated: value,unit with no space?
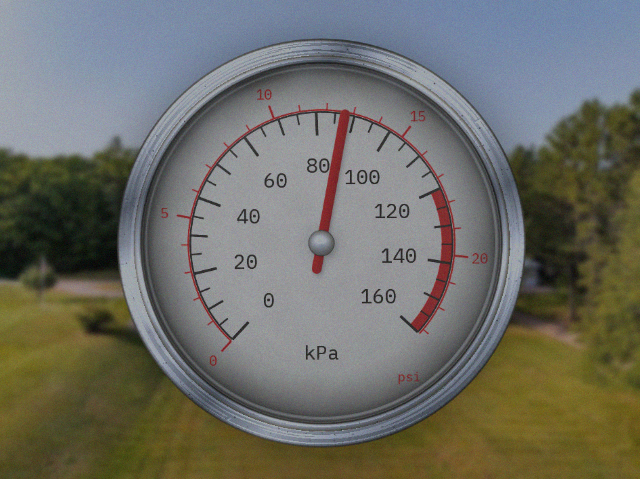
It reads 87.5,kPa
